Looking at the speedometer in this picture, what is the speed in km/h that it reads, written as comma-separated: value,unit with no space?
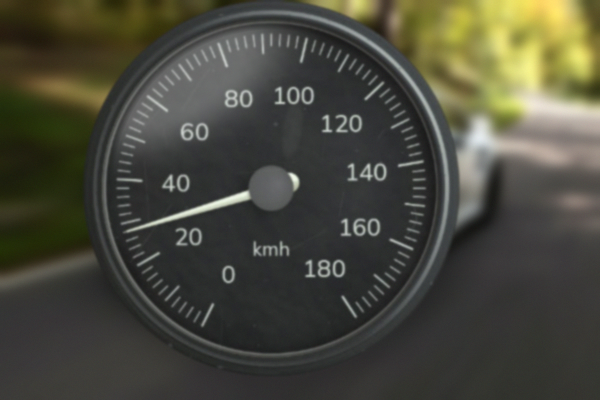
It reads 28,km/h
